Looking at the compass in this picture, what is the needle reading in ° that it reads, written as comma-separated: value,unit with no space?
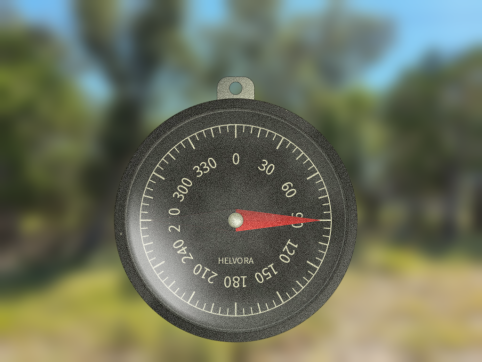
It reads 90,°
